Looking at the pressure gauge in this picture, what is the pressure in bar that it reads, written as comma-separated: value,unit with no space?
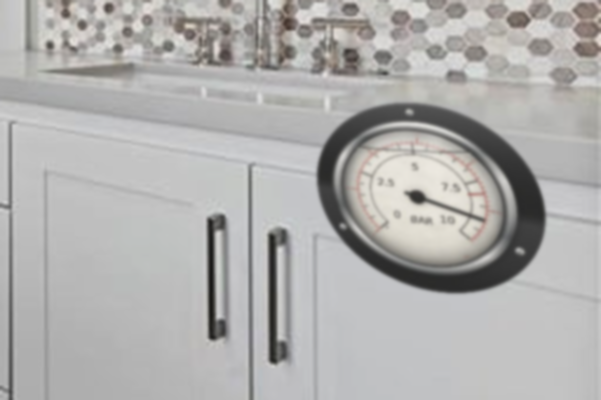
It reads 9,bar
